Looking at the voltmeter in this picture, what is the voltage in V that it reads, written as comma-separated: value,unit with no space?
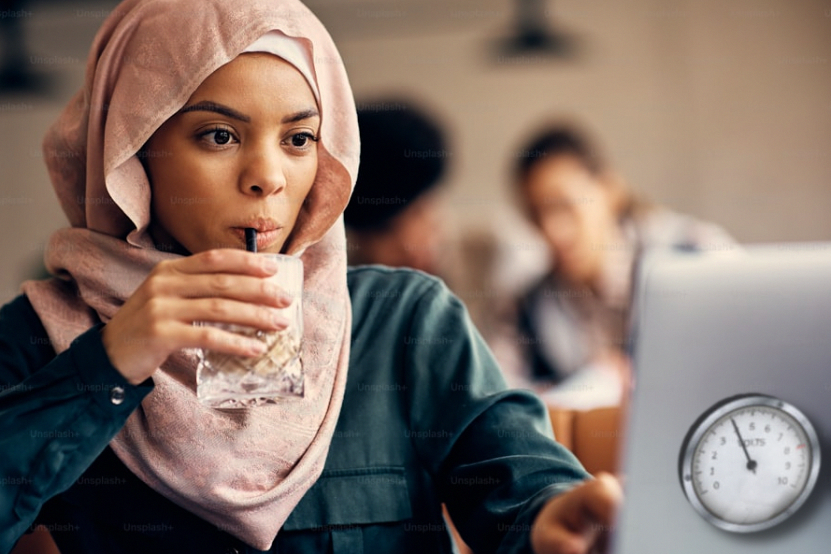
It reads 4,V
